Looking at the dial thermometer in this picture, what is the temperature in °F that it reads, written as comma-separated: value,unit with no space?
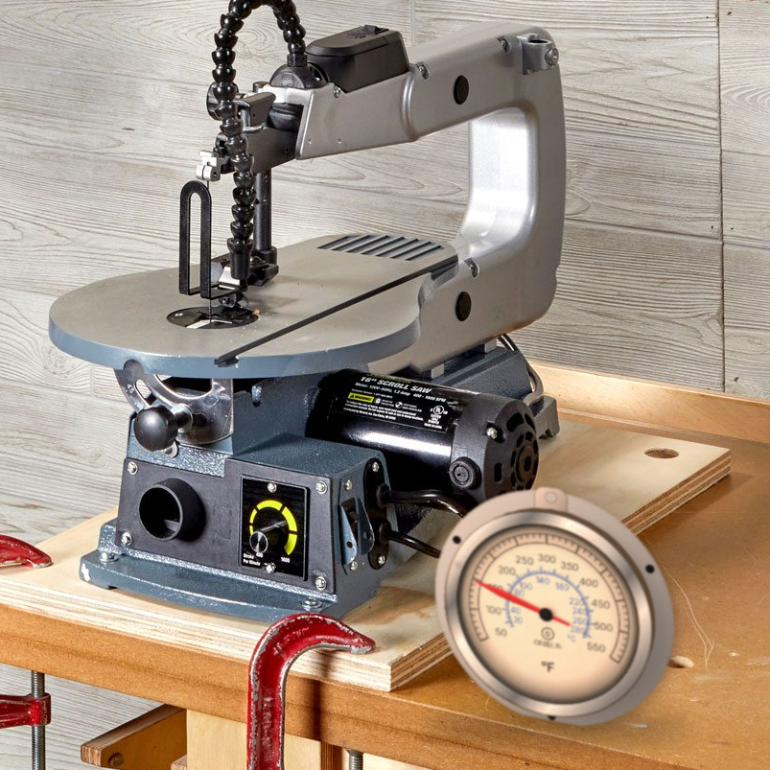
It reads 150,°F
